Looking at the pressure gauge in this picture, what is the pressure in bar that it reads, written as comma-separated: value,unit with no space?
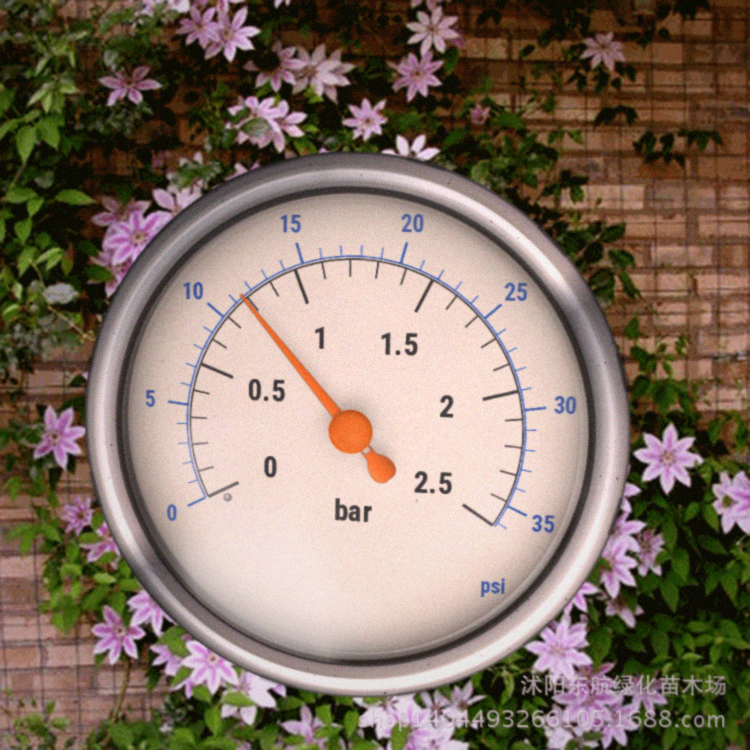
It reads 0.8,bar
